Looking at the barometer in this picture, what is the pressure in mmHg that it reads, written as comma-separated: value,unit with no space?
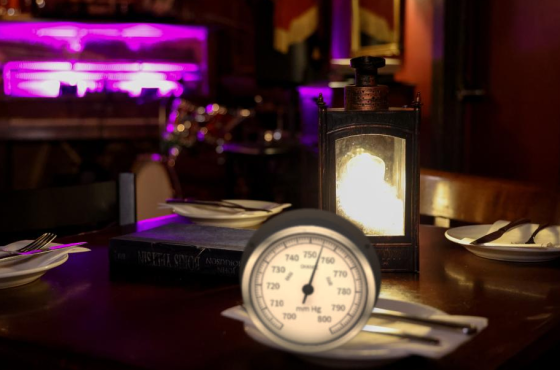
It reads 755,mmHg
